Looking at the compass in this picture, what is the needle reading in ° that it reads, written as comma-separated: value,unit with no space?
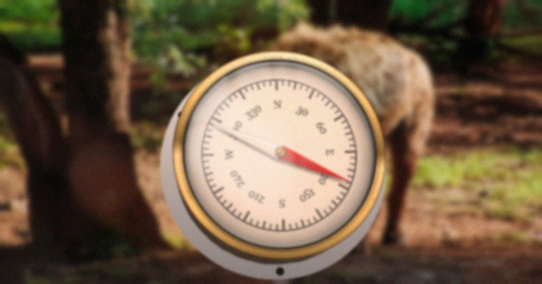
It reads 115,°
